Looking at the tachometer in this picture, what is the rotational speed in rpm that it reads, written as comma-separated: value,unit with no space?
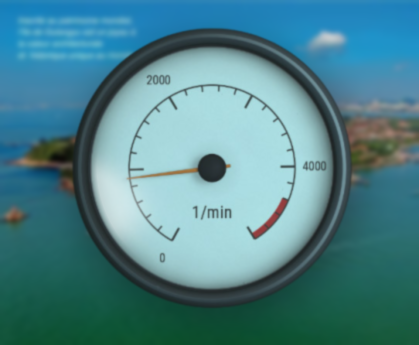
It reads 900,rpm
